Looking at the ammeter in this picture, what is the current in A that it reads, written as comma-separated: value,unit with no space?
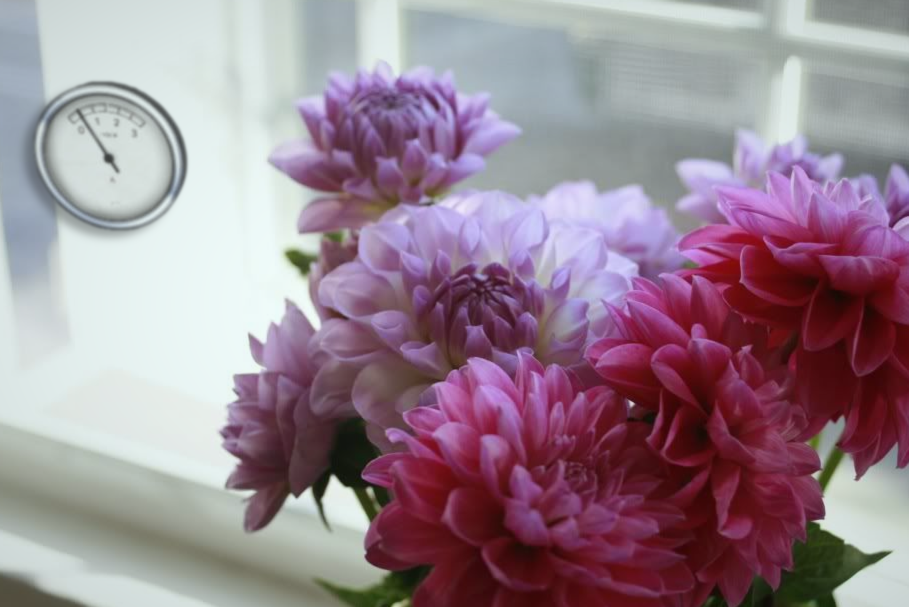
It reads 0.5,A
